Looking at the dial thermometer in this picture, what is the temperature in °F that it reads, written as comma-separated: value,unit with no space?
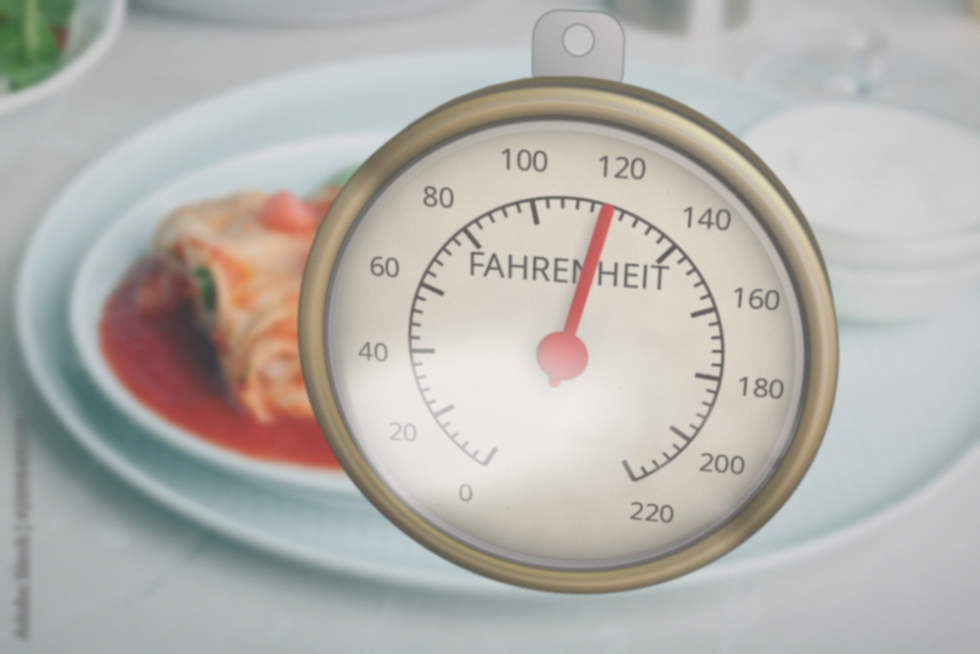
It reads 120,°F
